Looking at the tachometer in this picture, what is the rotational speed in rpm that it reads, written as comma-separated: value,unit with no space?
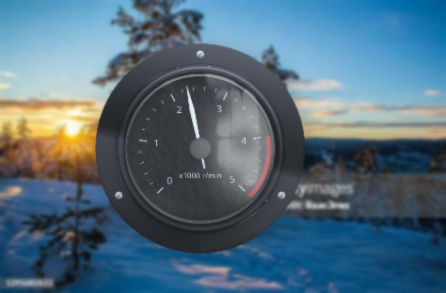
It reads 2300,rpm
